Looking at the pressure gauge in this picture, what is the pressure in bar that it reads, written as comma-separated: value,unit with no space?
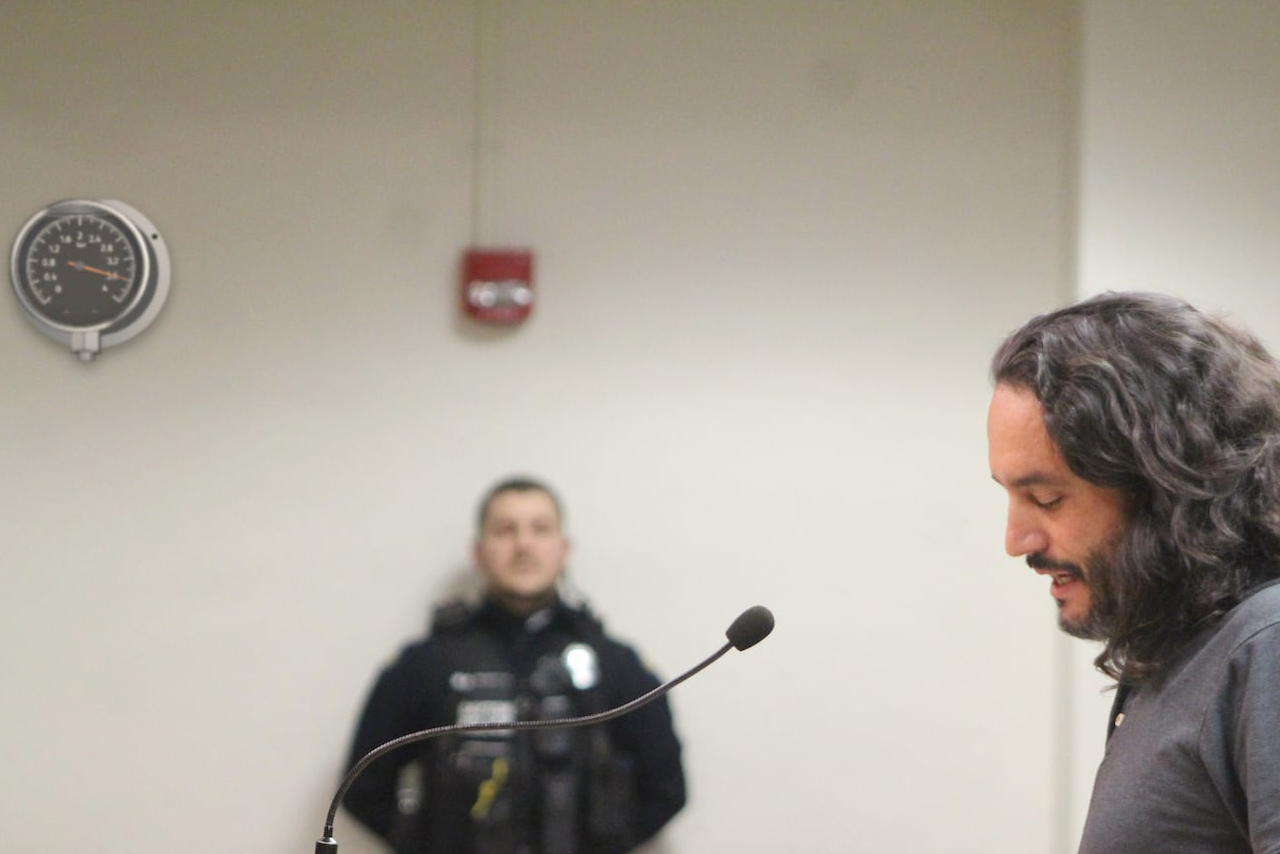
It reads 3.6,bar
